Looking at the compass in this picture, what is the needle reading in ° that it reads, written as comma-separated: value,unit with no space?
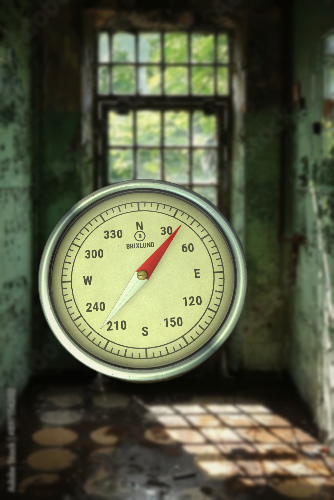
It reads 40,°
